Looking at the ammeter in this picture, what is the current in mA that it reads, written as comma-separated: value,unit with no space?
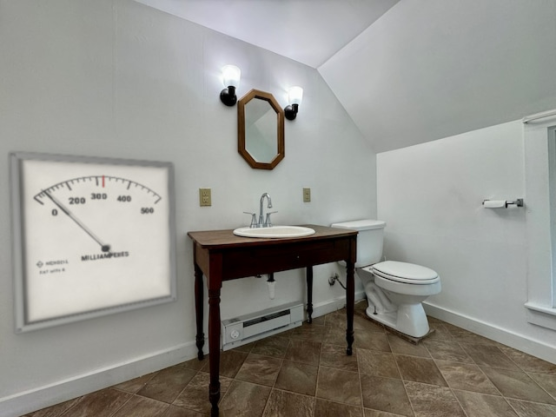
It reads 100,mA
